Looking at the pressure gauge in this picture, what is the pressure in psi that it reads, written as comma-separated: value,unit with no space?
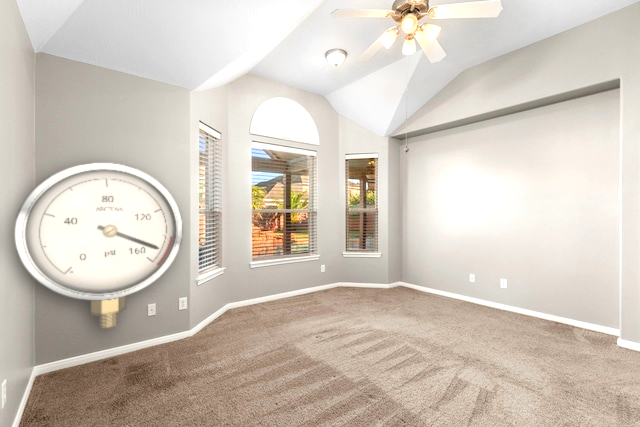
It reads 150,psi
